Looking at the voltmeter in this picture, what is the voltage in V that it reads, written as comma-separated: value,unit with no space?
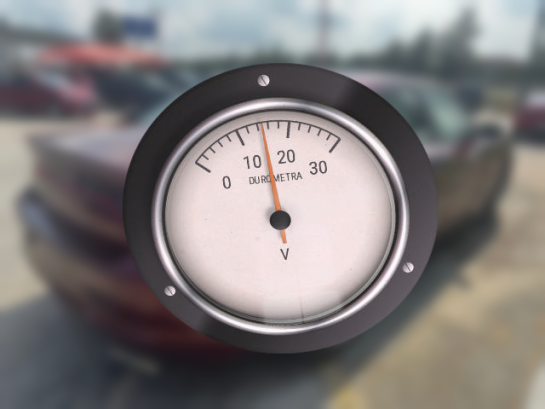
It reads 15,V
